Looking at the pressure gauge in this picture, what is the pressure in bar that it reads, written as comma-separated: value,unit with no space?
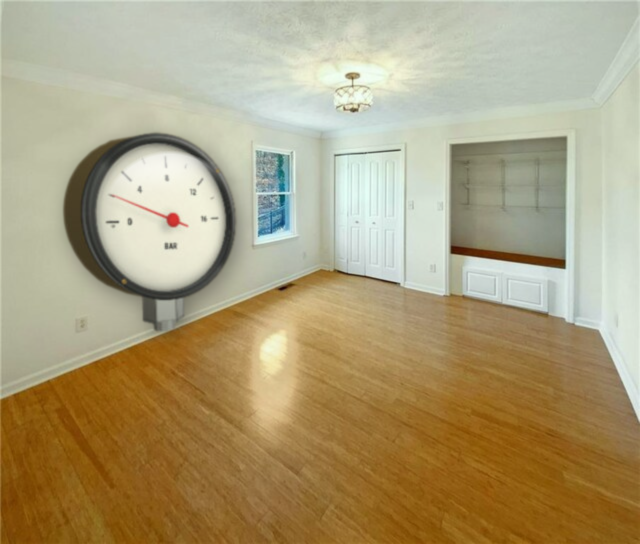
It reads 2,bar
